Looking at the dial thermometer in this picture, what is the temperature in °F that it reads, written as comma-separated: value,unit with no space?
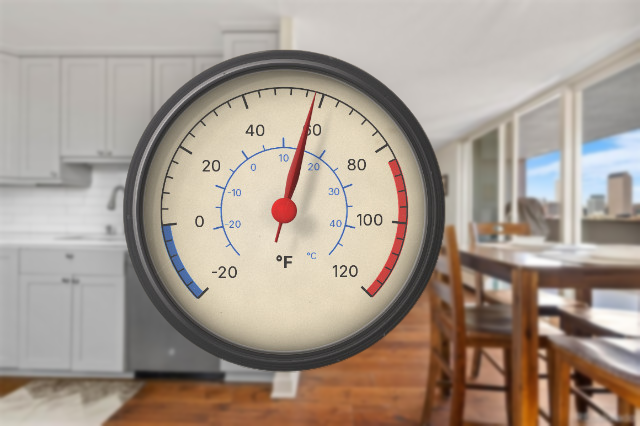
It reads 58,°F
